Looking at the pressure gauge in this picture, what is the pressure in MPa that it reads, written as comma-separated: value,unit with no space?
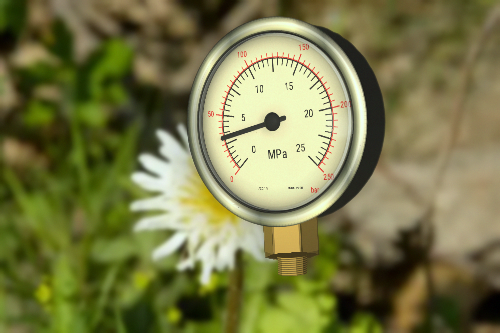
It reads 3,MPa
